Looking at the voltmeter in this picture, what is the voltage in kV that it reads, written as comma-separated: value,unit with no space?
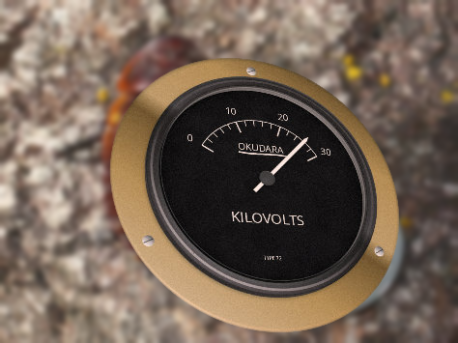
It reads 26,kV
